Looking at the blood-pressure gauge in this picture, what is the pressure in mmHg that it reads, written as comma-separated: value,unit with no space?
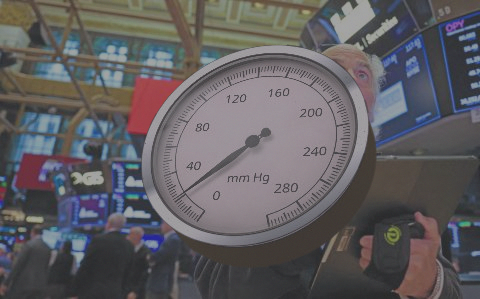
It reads 20,mmHg
